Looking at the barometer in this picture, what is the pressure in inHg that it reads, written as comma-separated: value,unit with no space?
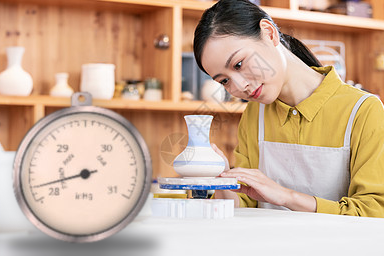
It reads 28.2,inHg
